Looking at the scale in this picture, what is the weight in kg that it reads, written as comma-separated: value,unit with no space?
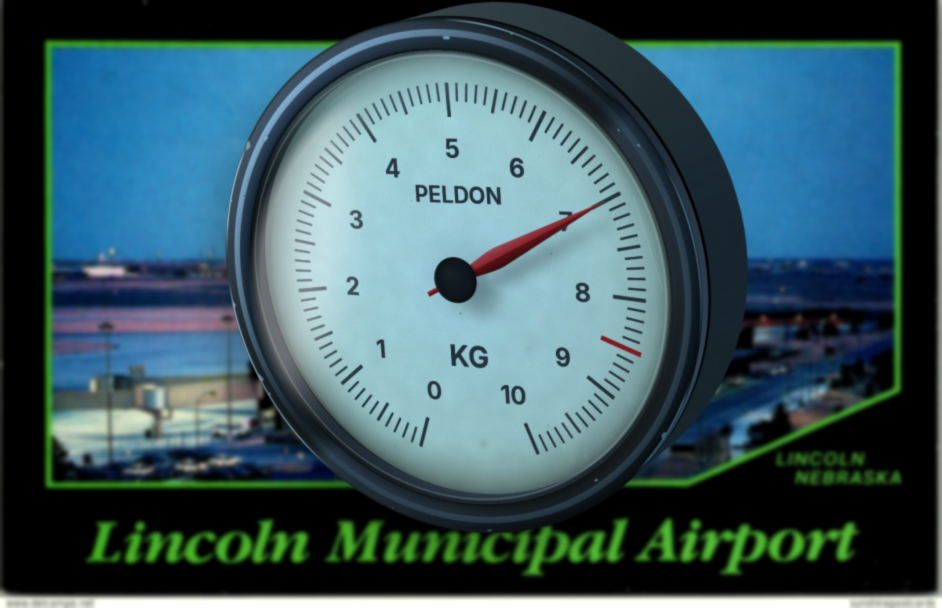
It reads 7,kg
